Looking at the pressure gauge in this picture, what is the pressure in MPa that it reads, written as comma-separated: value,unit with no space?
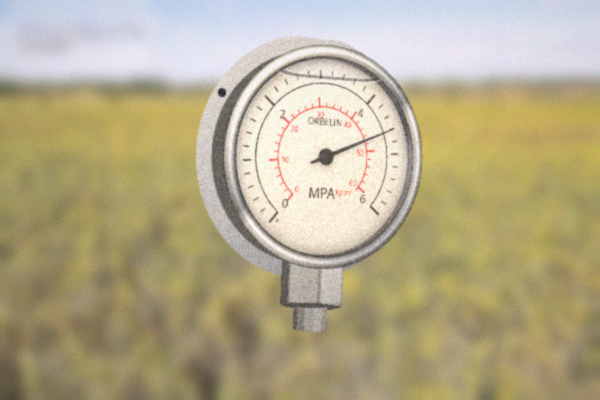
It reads 4.6,MPa
